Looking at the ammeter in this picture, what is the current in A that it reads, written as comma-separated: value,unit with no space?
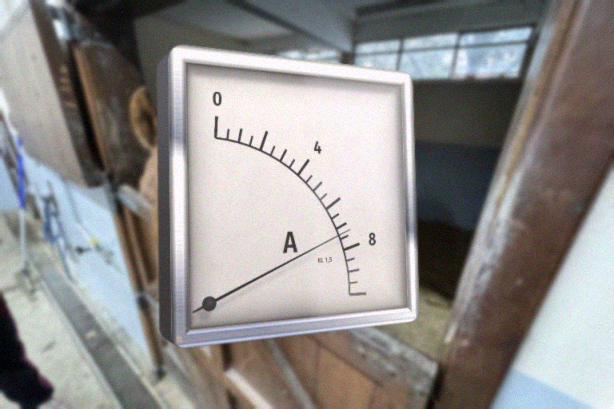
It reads 7.25,A
